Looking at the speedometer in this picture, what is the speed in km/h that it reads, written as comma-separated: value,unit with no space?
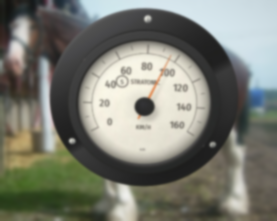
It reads 95,km/h
